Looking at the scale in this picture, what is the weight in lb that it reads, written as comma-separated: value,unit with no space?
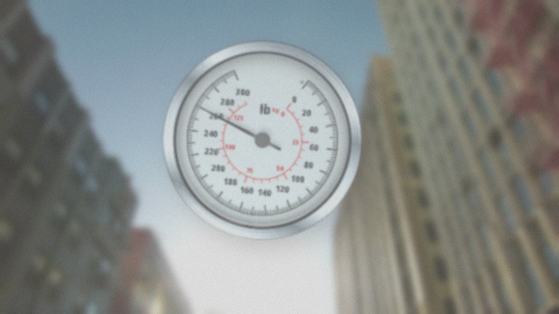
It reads 260,lb
